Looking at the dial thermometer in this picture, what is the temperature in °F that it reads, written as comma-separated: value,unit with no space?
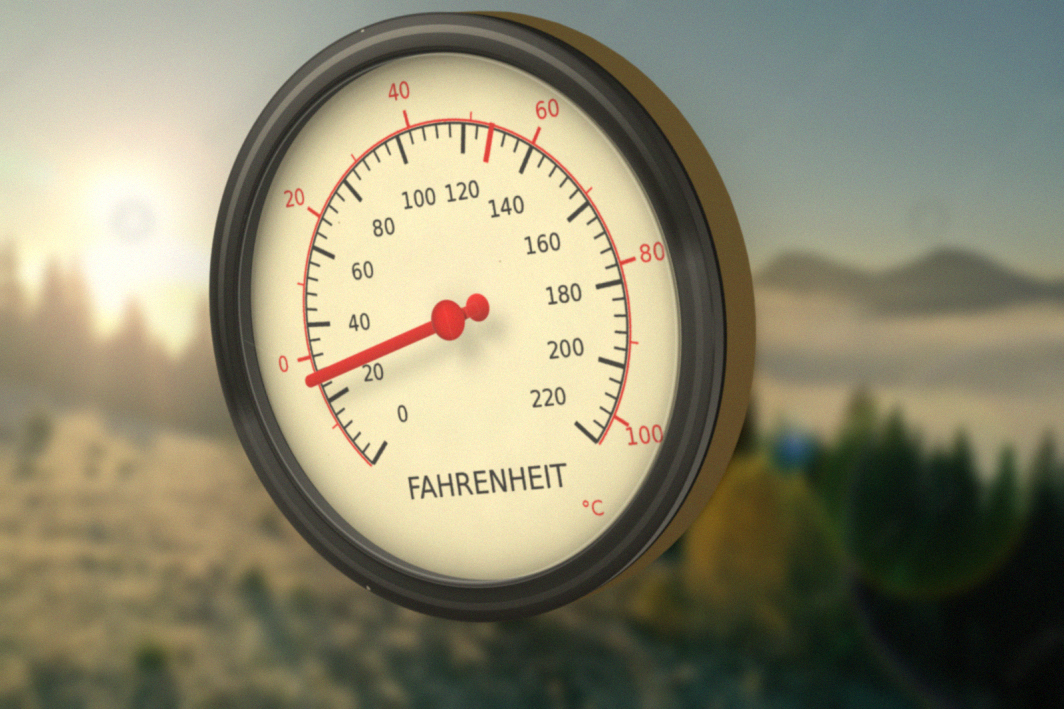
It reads 26,°F
